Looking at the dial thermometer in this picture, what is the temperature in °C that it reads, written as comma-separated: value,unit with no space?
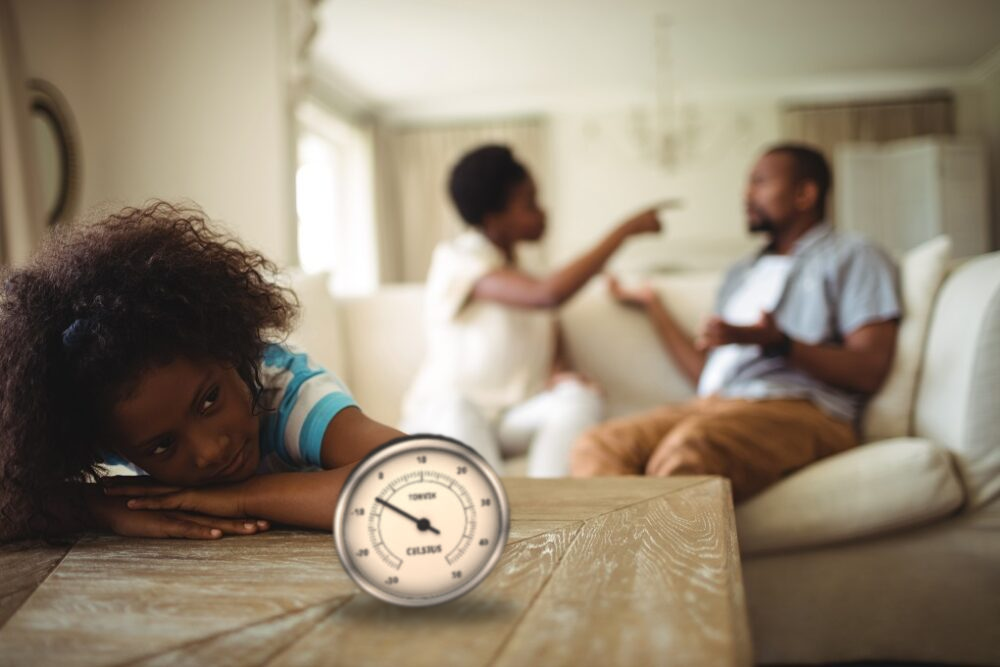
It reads -5,°C
